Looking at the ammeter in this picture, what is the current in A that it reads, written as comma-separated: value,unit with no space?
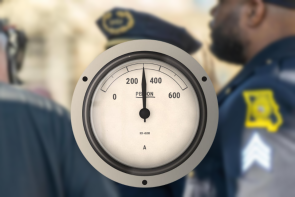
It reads 300,A
